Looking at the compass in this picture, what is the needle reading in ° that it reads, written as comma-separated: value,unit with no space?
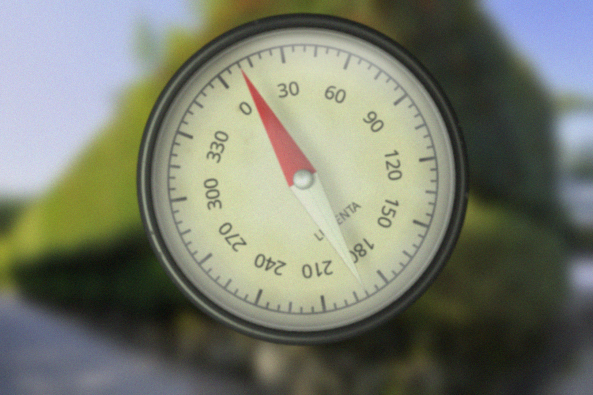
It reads 10,°
